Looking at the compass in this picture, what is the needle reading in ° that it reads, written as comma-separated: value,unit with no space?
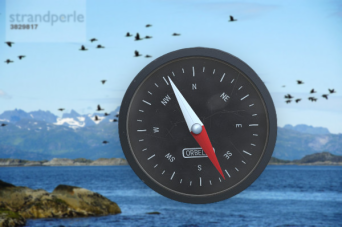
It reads 155,°
